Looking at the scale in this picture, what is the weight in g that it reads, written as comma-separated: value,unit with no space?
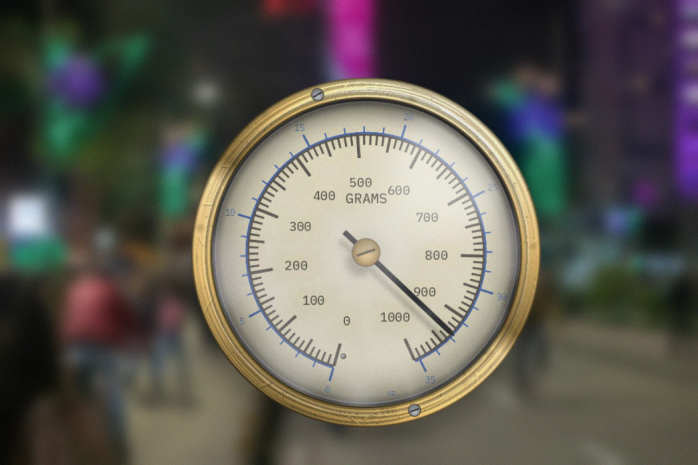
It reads 930,g
